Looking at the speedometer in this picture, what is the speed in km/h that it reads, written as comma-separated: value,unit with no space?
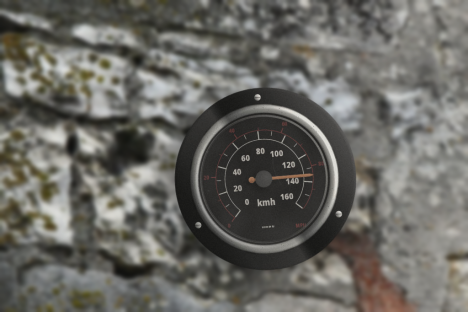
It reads 135,km/h
